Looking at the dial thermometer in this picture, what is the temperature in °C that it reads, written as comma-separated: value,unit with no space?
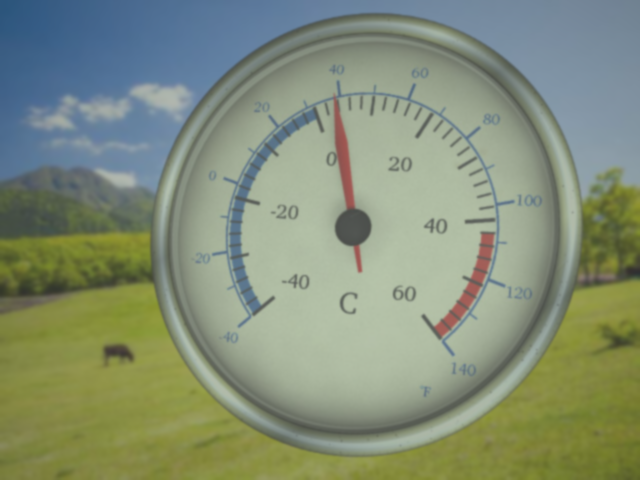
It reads 4,°C
